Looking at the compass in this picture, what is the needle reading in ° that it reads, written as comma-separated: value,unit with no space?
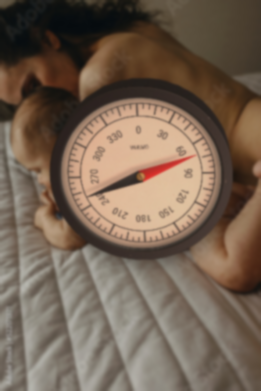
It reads 70,°
